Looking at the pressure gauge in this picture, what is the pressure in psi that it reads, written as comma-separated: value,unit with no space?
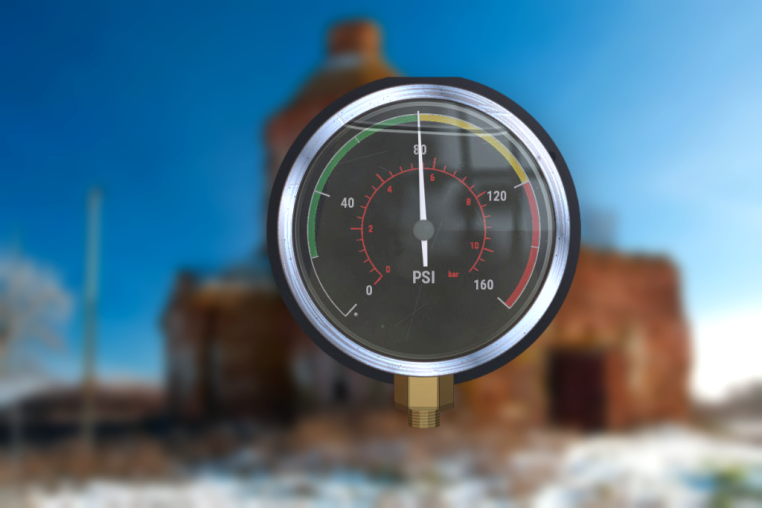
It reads 80,psi
